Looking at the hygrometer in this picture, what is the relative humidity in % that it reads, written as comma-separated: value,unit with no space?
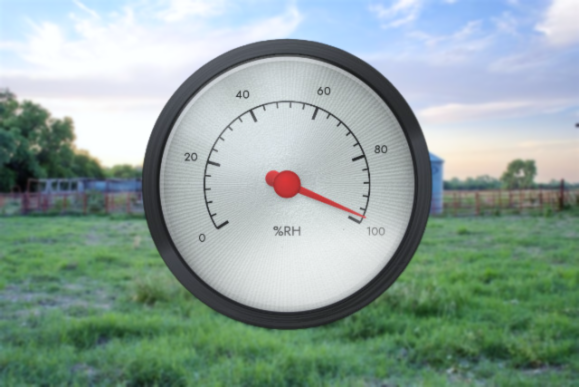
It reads 98,%
